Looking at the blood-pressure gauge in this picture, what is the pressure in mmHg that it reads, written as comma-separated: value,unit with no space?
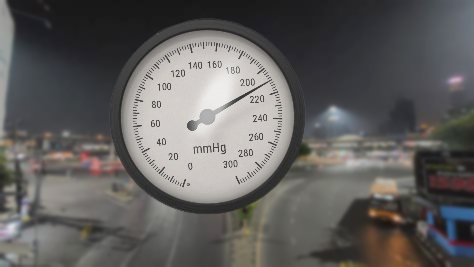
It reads 210,mmHg
